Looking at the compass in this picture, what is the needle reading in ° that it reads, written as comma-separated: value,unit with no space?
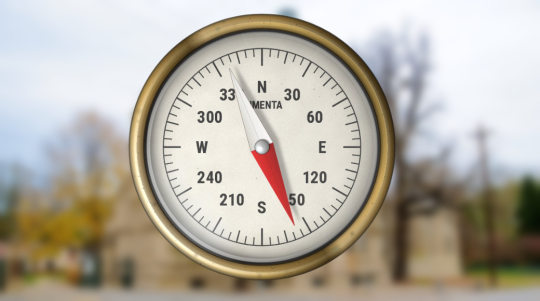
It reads 157.5,°
